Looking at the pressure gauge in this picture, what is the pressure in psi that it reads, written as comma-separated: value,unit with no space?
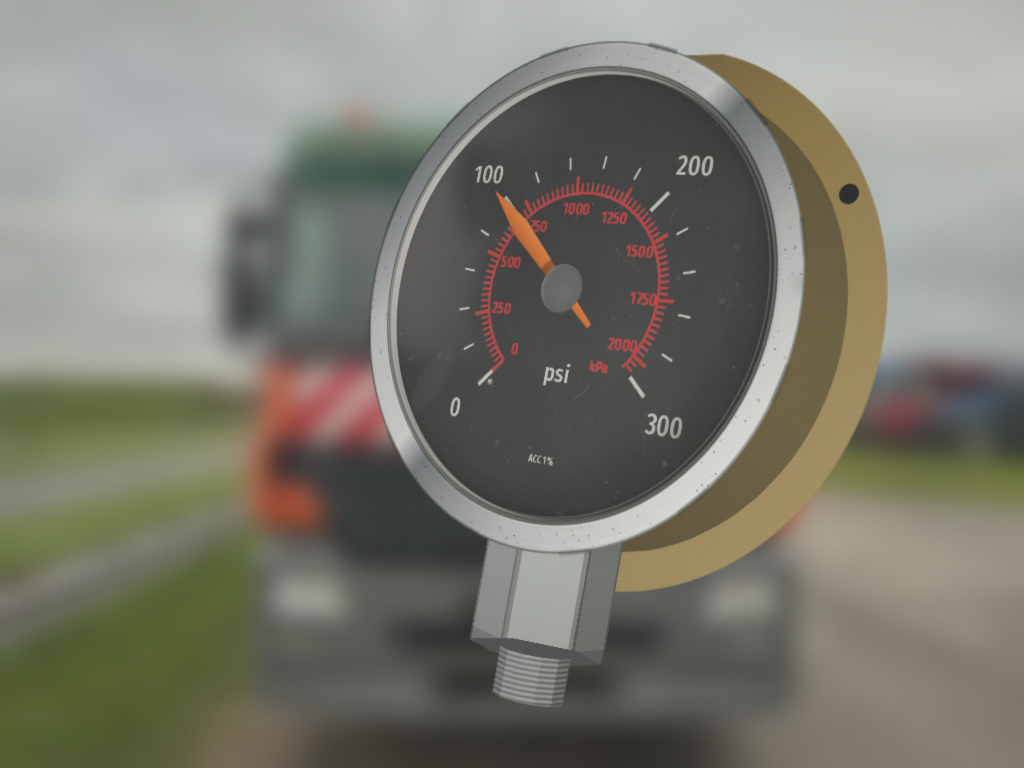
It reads 100,psi
